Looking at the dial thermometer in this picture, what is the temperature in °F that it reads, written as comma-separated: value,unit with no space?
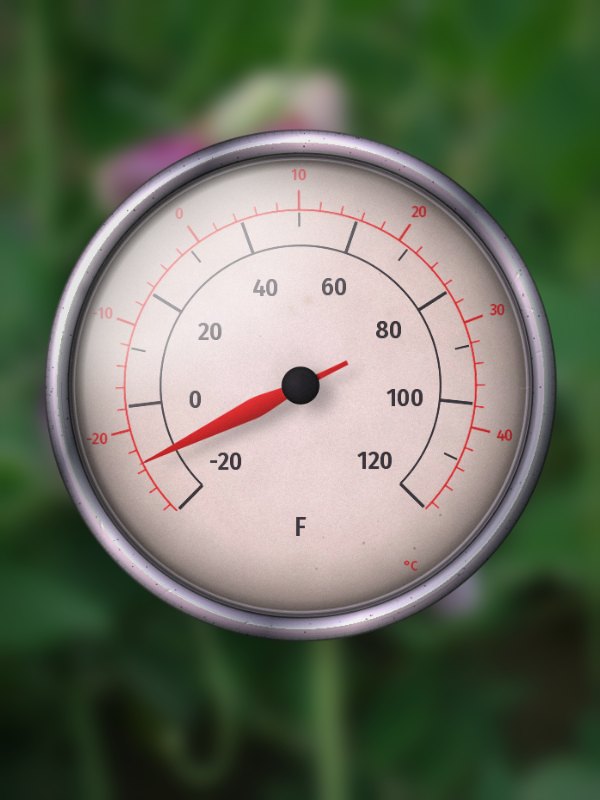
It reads -10,°F
